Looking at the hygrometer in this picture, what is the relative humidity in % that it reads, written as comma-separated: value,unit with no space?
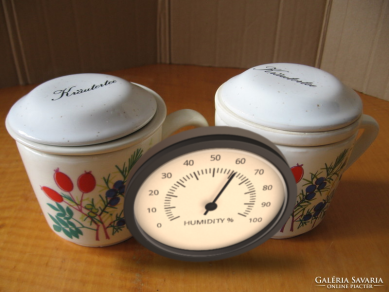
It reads 60,%
